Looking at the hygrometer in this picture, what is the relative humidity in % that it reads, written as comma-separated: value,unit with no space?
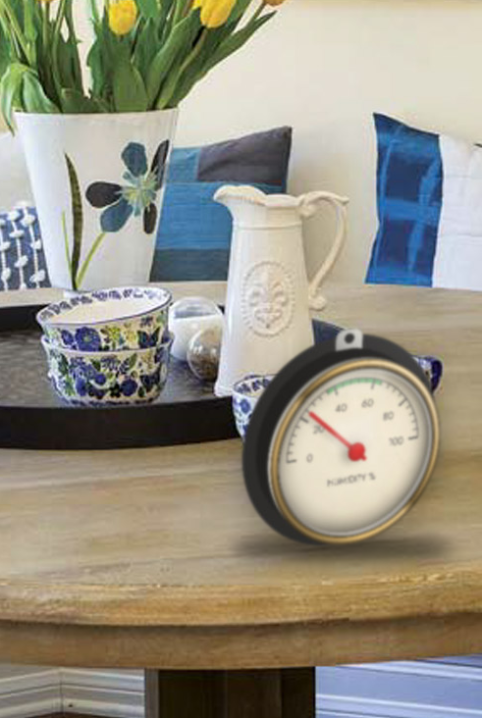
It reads 24,%
